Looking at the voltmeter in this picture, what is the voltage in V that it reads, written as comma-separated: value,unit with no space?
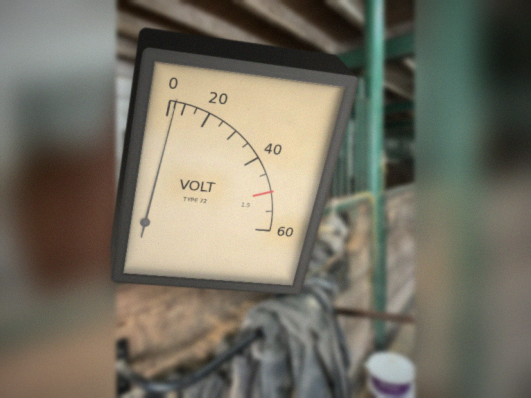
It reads 5,V
